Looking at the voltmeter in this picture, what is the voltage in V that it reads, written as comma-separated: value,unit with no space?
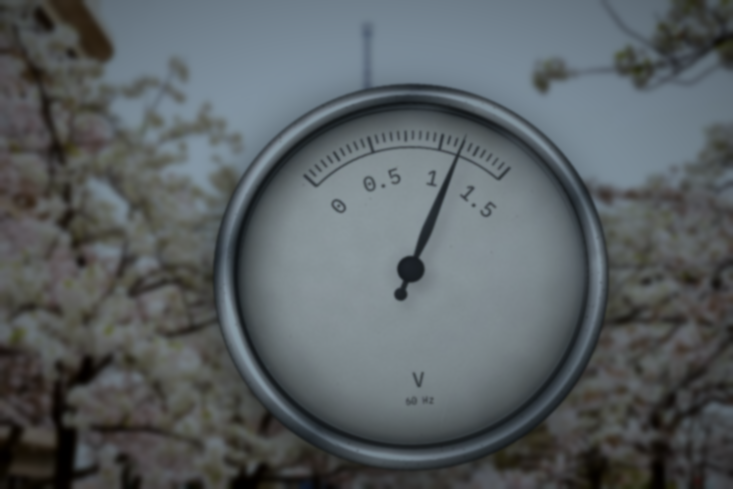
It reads 1.15,V
